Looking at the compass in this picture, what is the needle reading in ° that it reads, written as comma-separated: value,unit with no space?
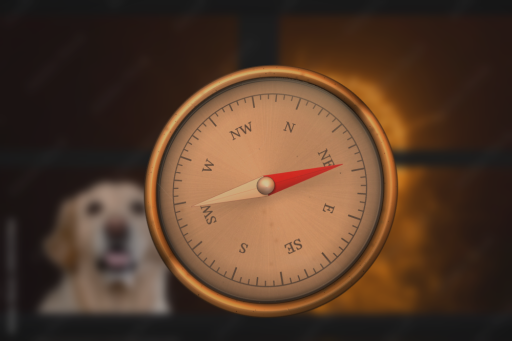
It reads 55,°
